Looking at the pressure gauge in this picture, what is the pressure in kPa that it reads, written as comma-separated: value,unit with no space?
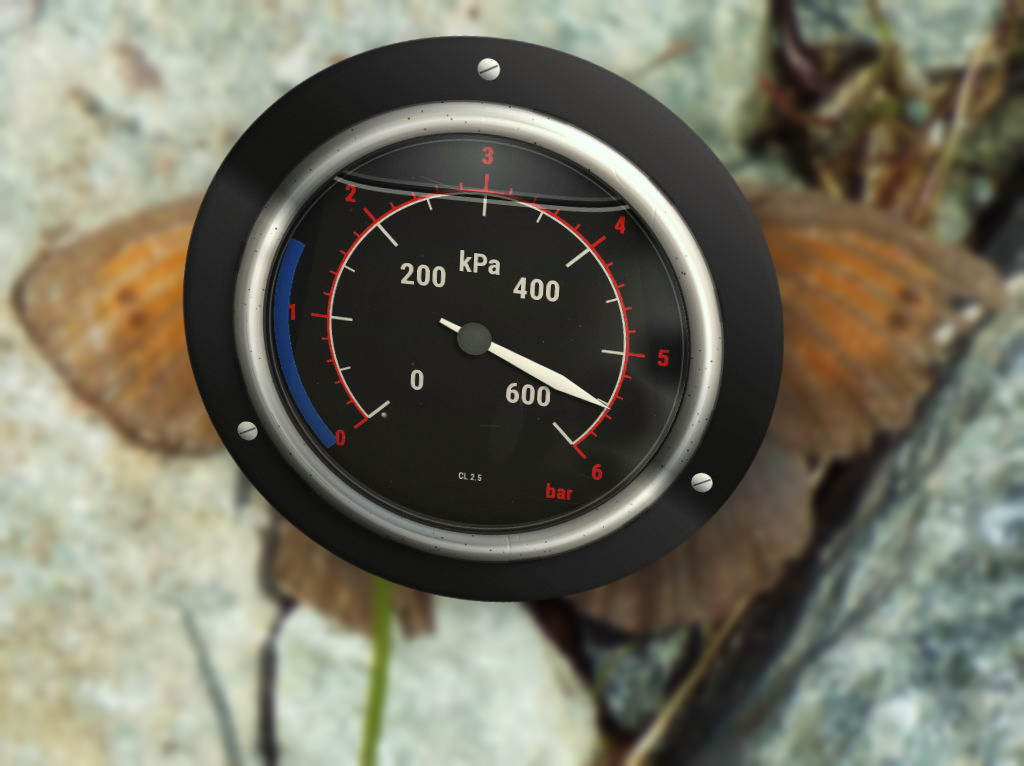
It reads 550,kPa
